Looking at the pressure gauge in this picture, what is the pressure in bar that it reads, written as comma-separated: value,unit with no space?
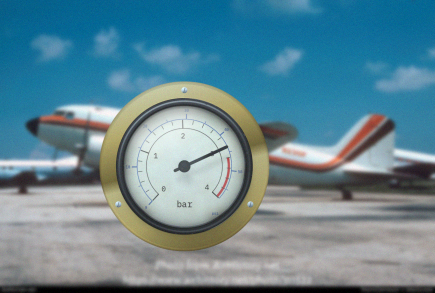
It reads 3,bar
